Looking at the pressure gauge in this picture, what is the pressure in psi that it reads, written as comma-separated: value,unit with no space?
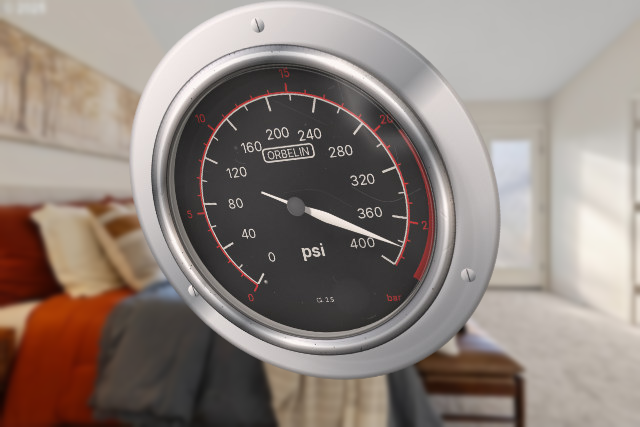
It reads 380,psi
